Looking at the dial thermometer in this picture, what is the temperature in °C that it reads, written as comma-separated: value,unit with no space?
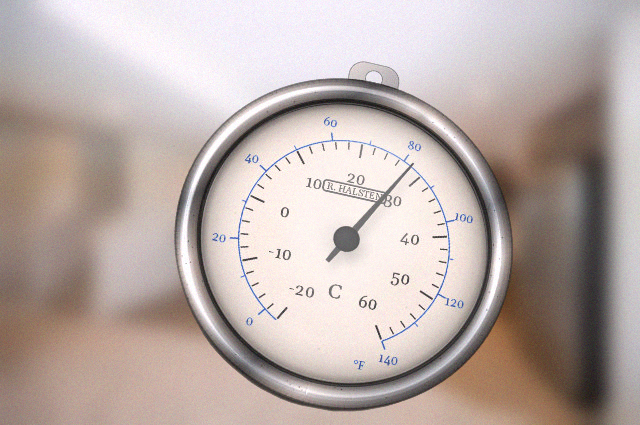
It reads 28,°C
